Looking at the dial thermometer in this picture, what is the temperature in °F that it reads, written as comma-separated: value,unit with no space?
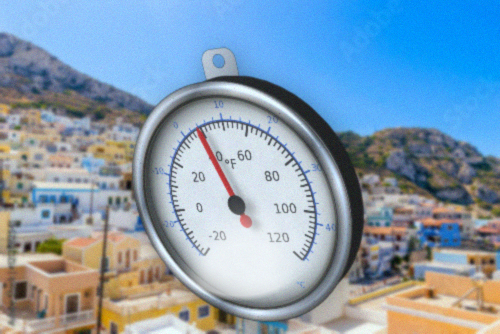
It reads 40,°F
